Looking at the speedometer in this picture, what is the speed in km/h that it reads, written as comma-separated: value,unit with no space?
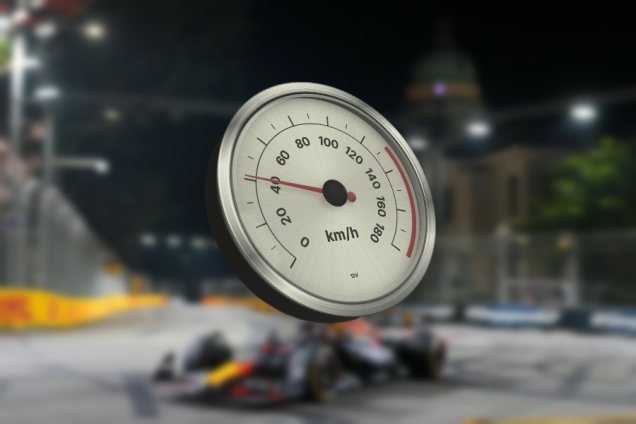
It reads 40,km/h
